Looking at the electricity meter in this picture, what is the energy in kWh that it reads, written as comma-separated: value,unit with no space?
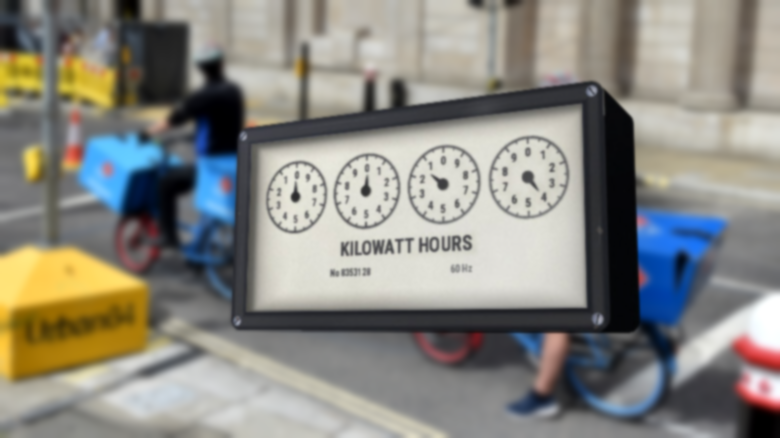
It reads 14,kWh
